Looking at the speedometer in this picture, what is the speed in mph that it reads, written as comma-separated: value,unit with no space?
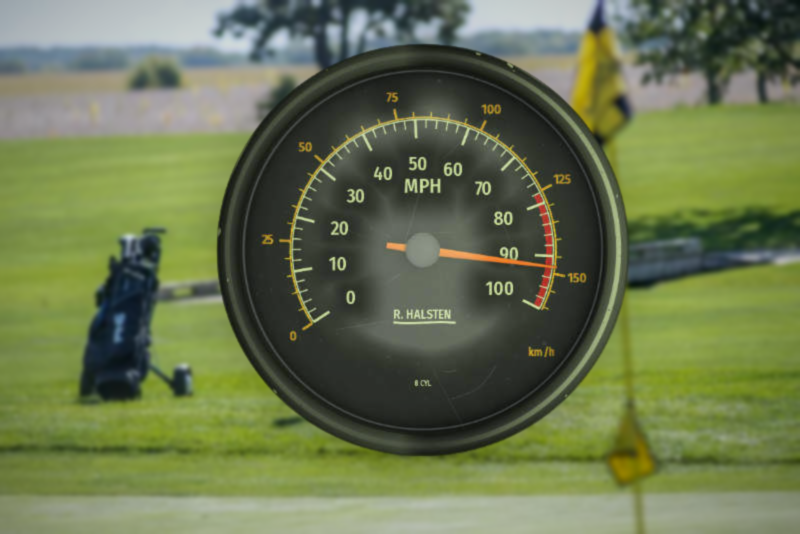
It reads 92,mph
